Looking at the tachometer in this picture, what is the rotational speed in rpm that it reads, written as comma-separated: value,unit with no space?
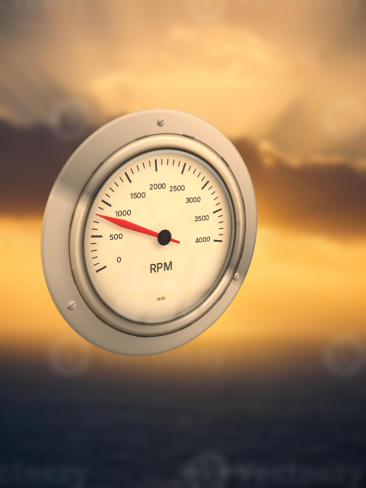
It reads 800,rpm
